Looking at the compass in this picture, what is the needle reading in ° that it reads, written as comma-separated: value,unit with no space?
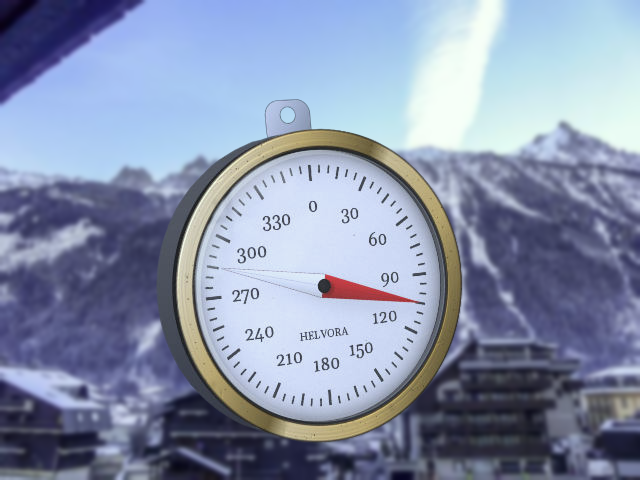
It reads 105,°
